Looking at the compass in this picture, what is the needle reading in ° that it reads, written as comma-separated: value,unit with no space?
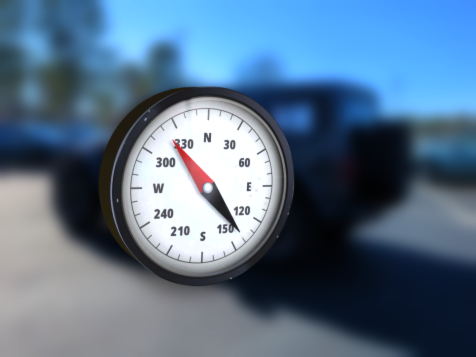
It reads 320,°
